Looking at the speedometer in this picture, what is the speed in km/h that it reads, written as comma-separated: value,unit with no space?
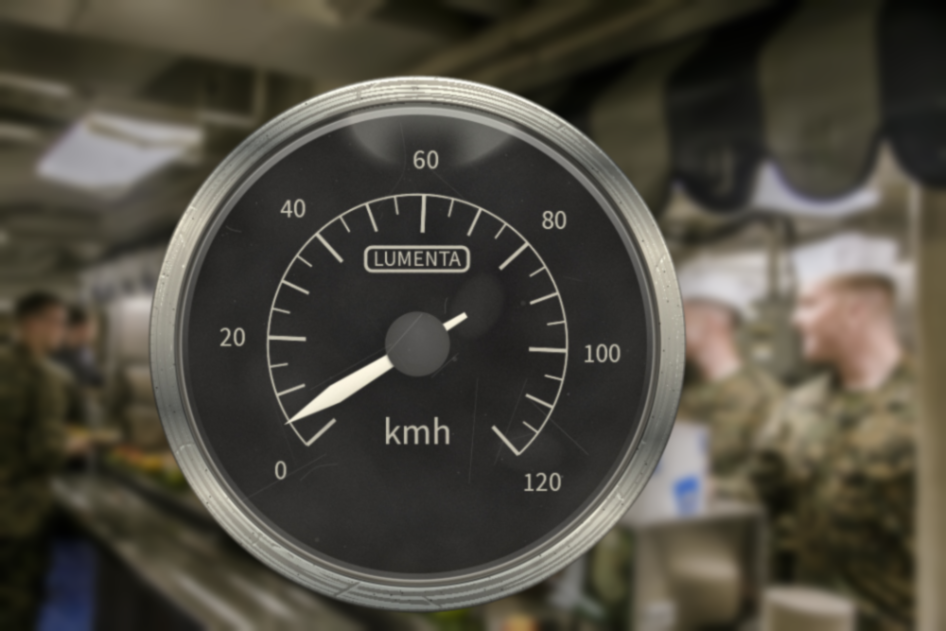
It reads 5,km/h
